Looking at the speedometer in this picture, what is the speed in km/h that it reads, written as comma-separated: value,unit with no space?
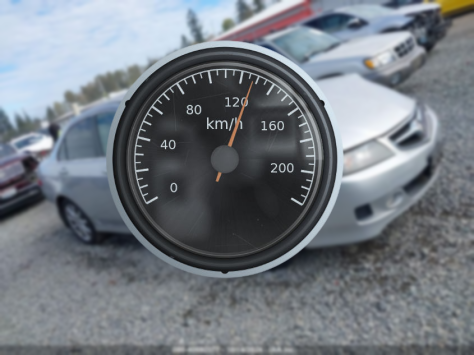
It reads 127.5,km/h
